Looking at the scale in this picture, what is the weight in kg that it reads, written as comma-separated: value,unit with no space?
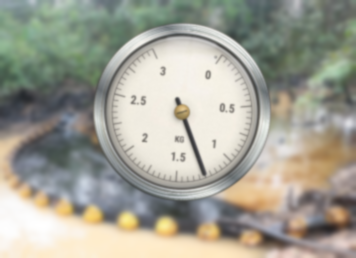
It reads 1.25,kg
